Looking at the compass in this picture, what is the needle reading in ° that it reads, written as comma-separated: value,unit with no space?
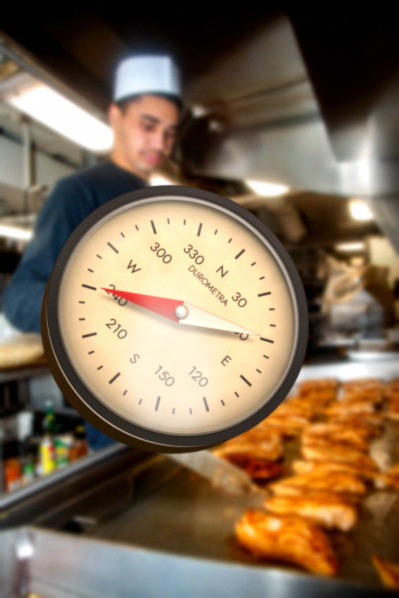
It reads 240,°
